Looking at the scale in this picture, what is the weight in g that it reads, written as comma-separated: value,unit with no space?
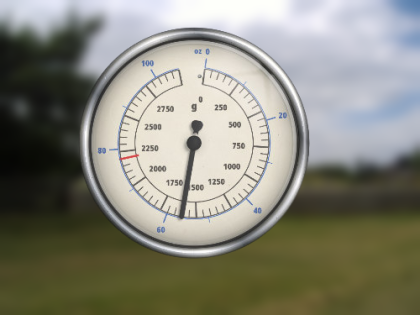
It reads 1600,g
